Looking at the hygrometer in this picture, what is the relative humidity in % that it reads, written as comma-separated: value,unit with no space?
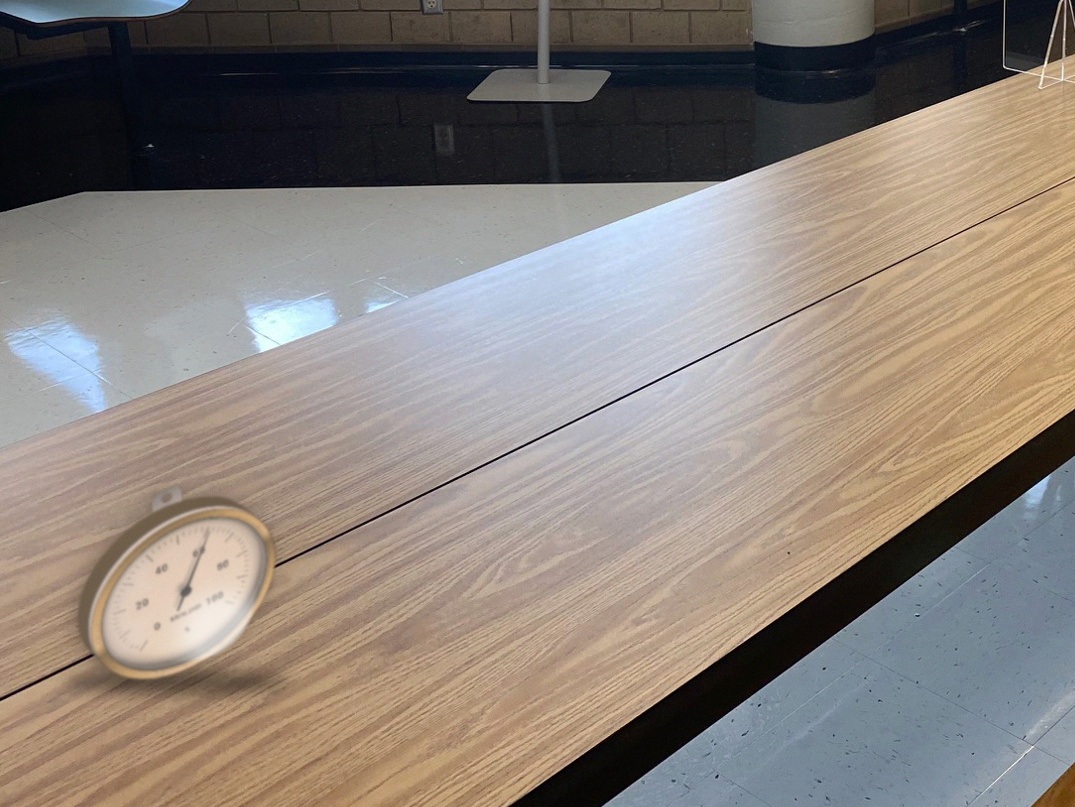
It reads 60,%
